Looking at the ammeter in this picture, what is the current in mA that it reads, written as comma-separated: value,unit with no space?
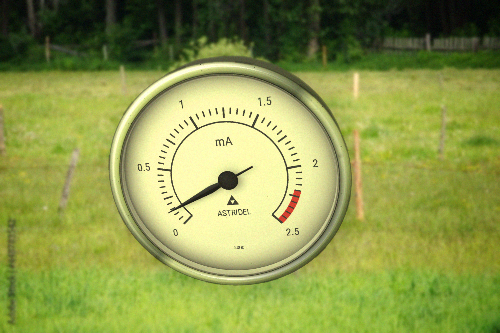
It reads 0.15,mA
